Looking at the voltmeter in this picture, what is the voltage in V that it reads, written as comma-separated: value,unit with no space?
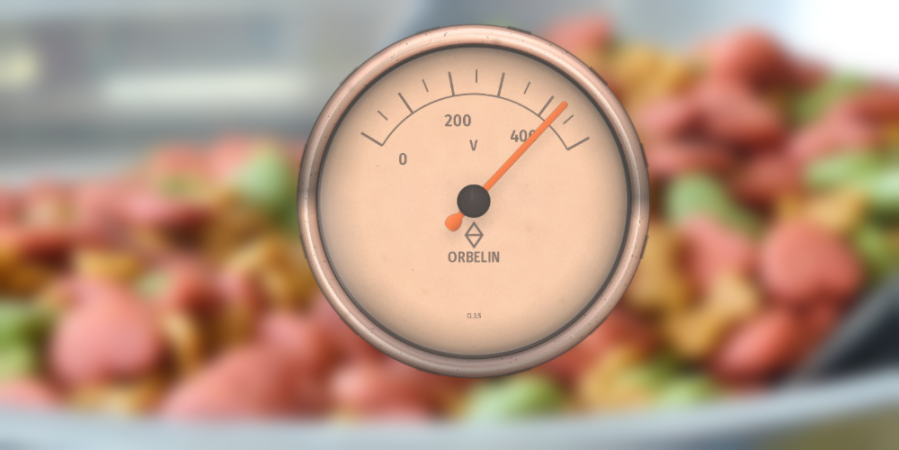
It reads 425,V
